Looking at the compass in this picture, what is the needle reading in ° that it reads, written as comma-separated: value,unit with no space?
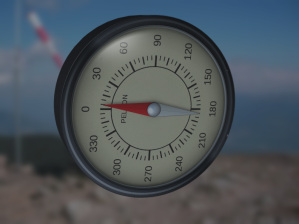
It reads 5,°
